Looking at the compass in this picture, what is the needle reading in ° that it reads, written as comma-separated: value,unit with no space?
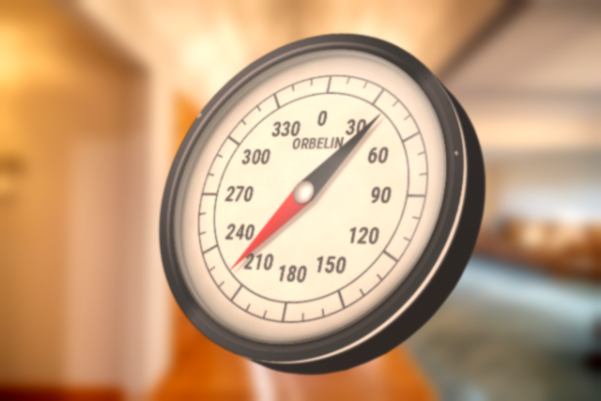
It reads 220,°
